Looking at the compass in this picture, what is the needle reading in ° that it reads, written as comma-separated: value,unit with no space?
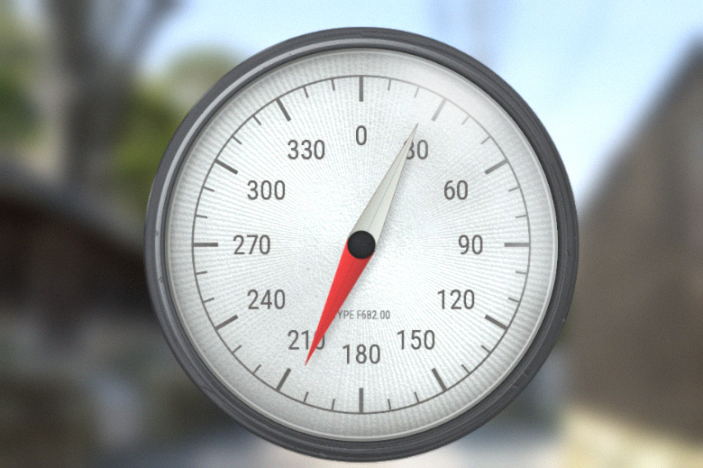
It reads 205,°
